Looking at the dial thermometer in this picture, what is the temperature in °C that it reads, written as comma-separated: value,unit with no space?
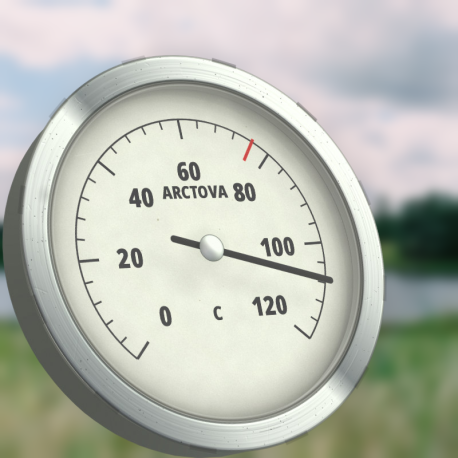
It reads 108,°C
